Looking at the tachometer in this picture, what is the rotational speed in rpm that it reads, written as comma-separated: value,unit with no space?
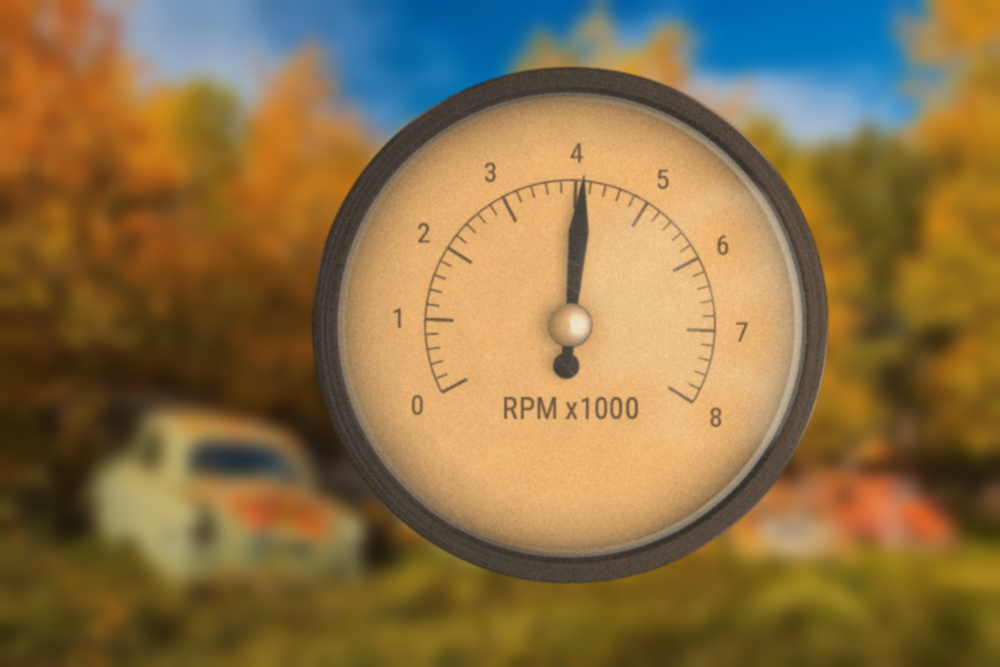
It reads 4100,rpm
